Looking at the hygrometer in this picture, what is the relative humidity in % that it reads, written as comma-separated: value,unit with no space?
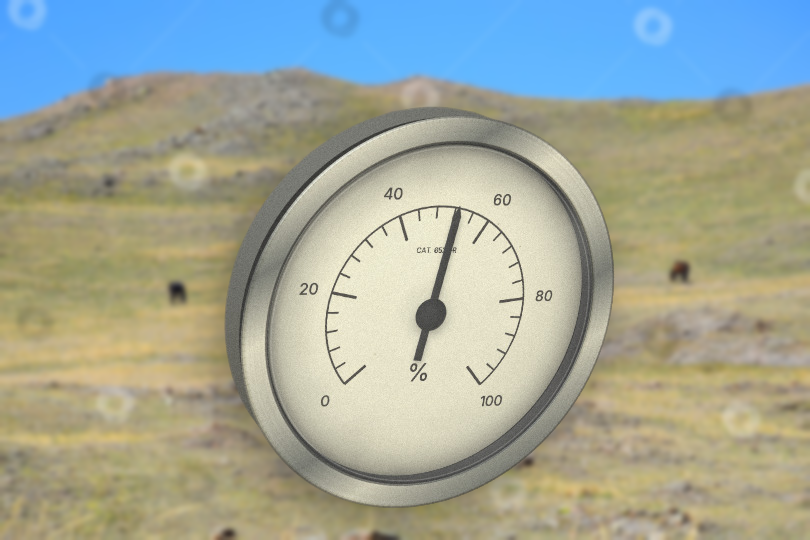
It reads 52,%
